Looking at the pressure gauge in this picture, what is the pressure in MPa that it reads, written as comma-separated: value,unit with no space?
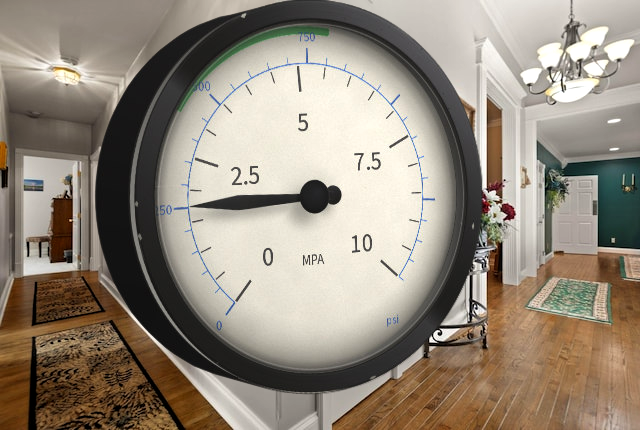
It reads 1.75,MPa
